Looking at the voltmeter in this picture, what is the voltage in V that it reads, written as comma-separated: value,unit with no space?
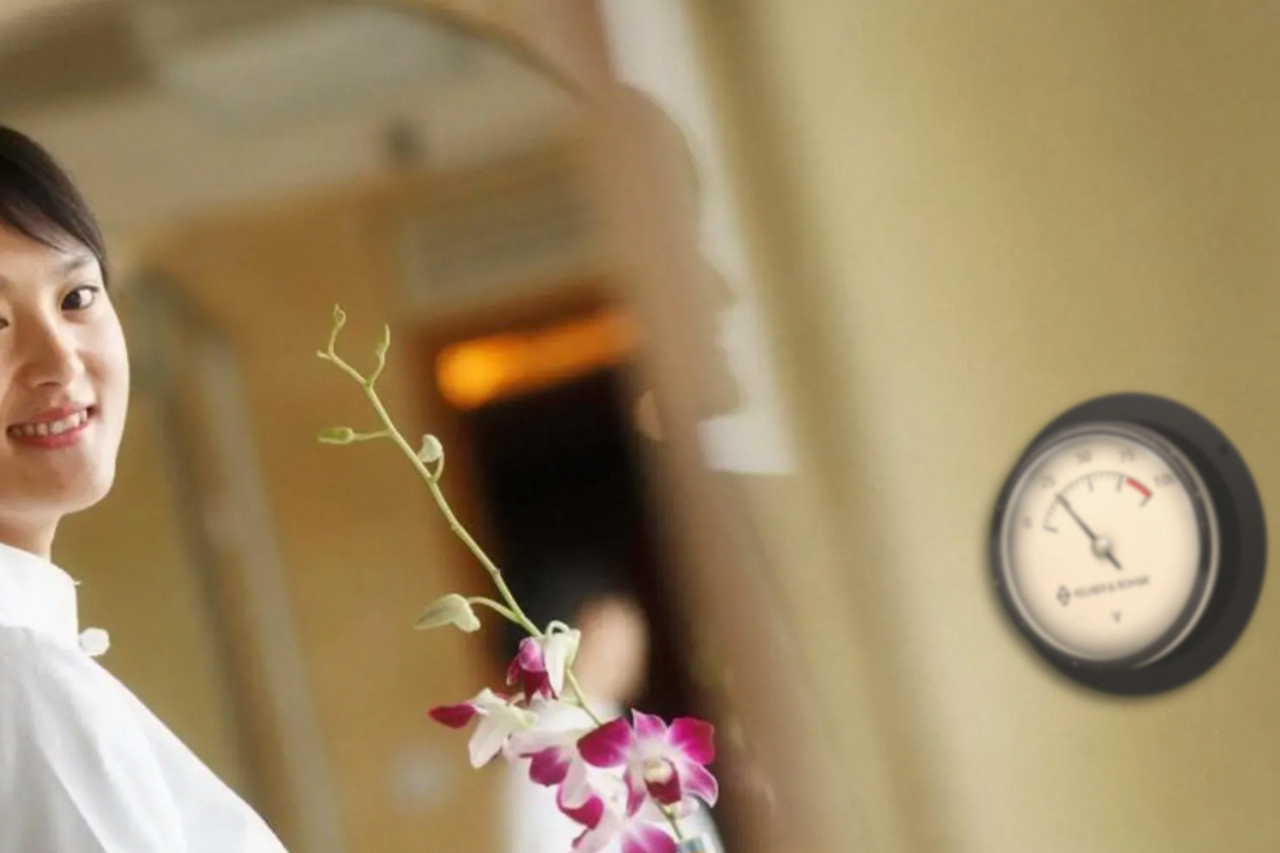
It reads 25,V
